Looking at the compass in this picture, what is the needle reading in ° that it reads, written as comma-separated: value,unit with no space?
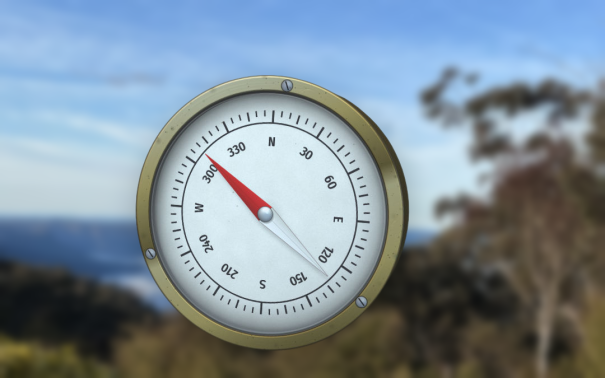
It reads 310,°
